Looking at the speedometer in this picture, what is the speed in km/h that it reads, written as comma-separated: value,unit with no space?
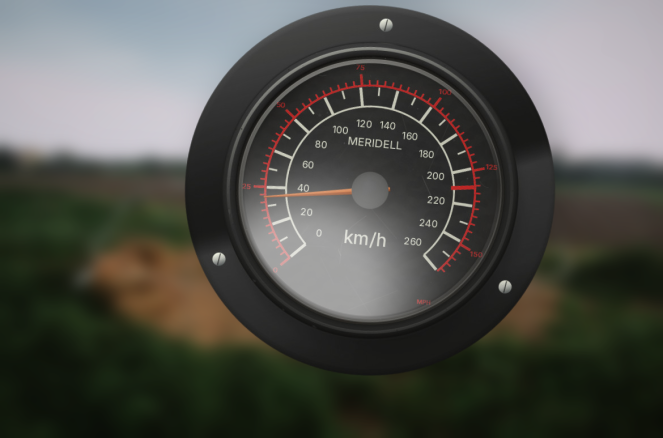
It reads 35,km/h
